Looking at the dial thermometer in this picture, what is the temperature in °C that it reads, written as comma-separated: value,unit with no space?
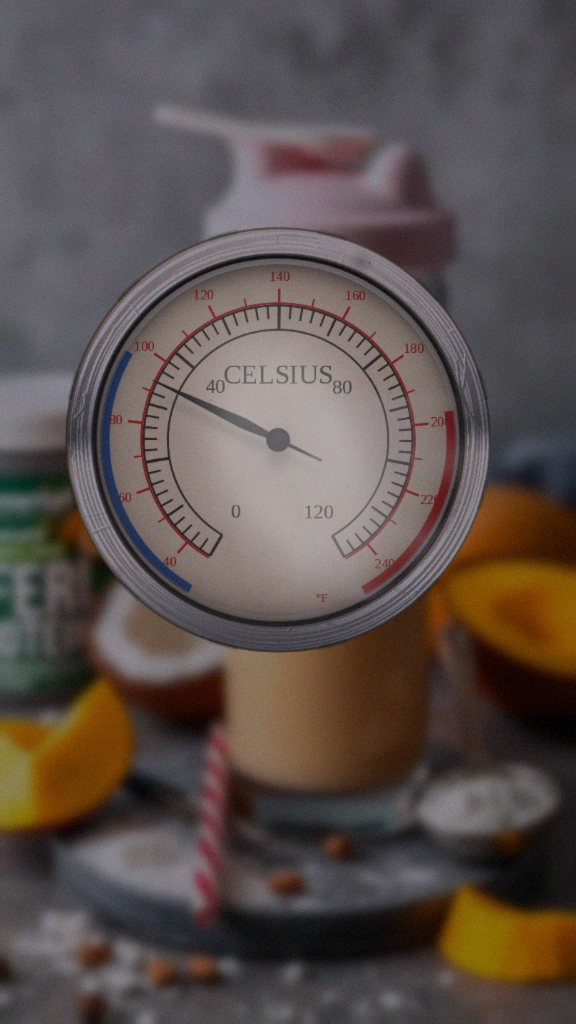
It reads 34,°C
